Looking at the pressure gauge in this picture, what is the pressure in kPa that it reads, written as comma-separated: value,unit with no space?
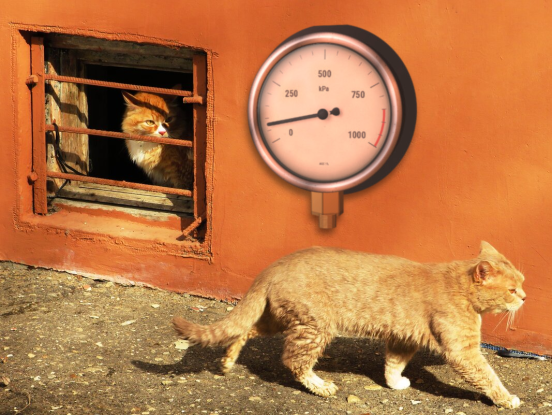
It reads 75,kPa
